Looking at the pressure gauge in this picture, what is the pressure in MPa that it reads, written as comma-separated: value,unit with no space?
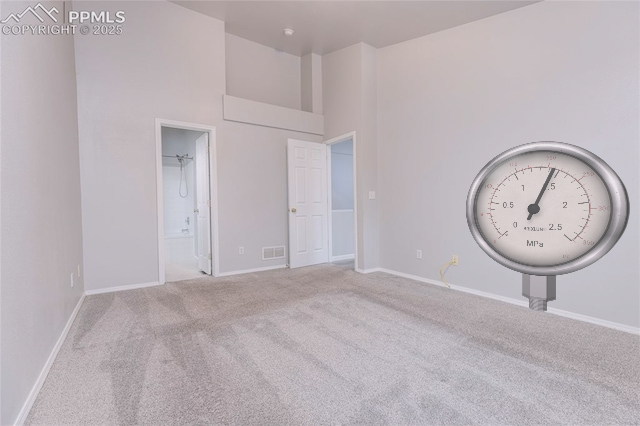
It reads 1.45,MPa
